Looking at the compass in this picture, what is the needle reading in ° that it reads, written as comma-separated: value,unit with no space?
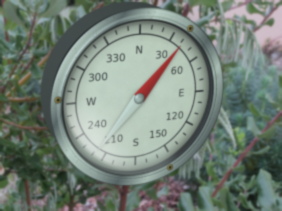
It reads 40,°
